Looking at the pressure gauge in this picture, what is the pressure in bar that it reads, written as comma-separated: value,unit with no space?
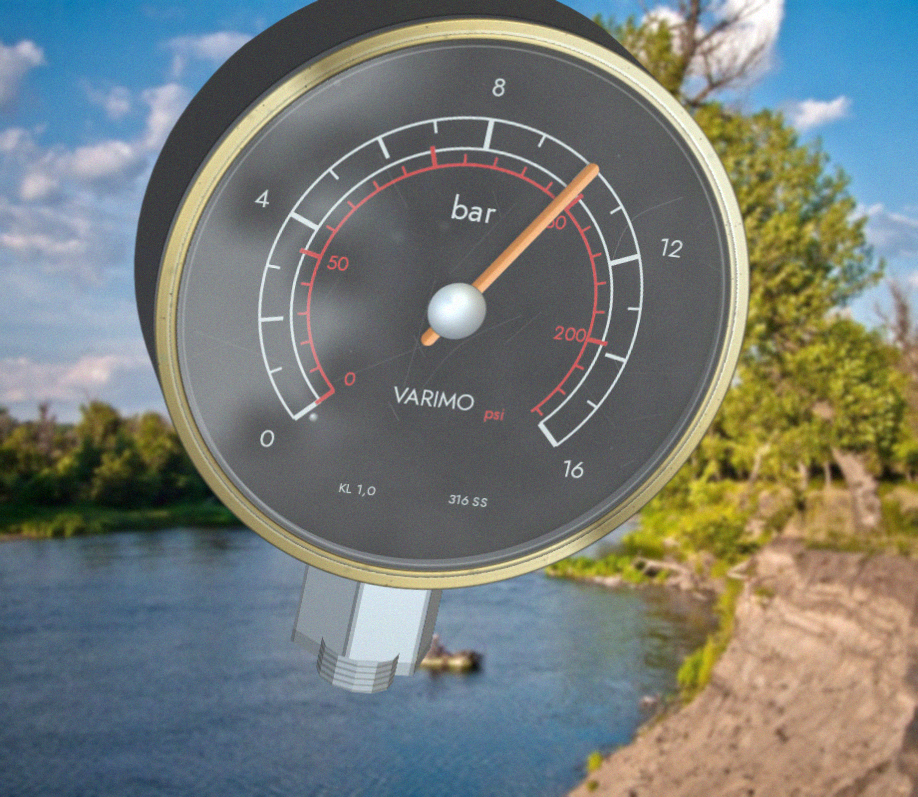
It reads 10,bar
